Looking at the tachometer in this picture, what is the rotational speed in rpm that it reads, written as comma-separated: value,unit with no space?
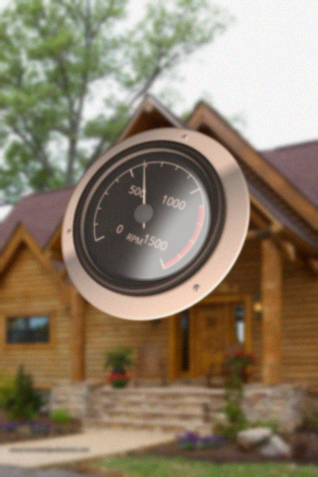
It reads 600,rpm
